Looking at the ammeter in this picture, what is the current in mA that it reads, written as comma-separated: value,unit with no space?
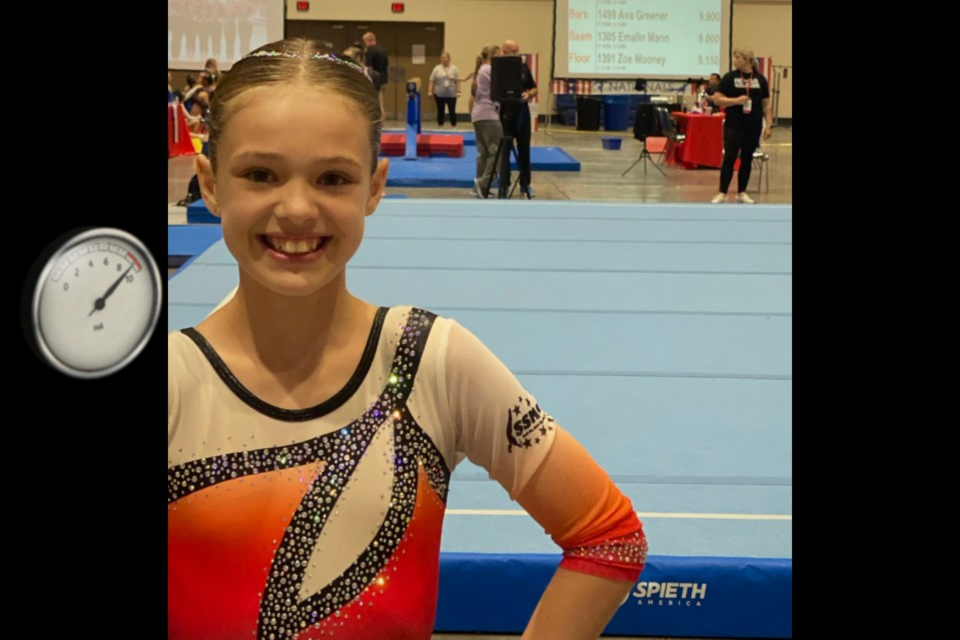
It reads 9,mA
